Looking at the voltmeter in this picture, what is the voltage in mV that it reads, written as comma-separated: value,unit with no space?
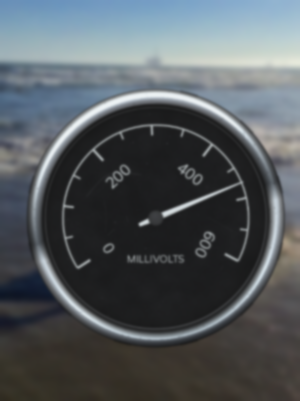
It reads 475,mV
